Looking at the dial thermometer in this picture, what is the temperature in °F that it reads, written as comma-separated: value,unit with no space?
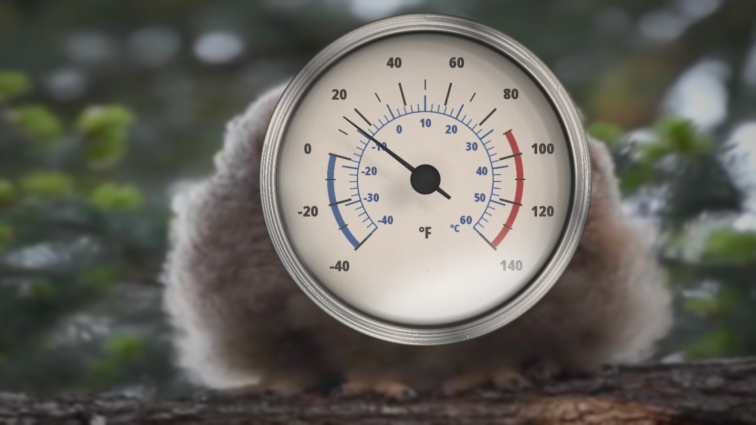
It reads 15,°F
